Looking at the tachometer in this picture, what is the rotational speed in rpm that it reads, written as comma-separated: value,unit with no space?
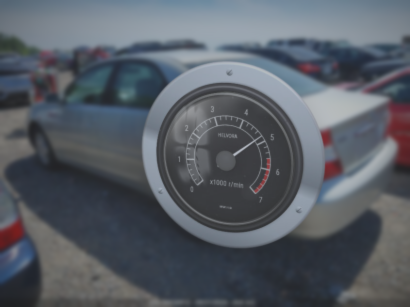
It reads 4800,rpm
